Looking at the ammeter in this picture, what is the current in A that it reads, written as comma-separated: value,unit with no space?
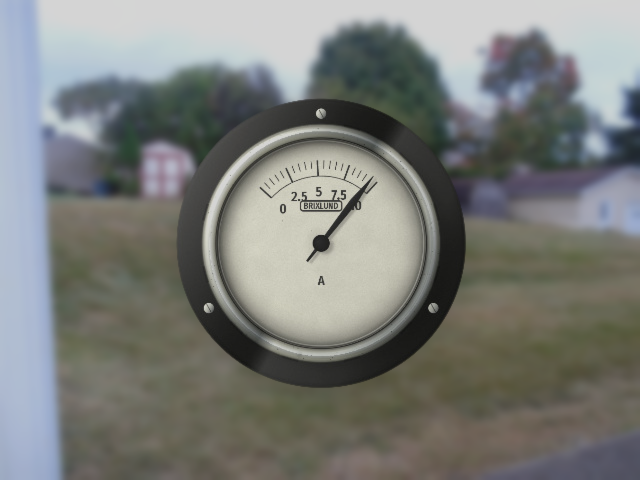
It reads 9.5,A
